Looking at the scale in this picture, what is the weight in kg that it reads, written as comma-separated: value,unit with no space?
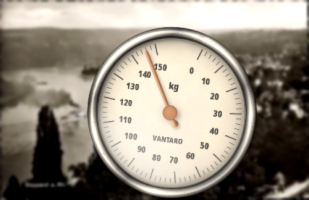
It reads 146,kg
